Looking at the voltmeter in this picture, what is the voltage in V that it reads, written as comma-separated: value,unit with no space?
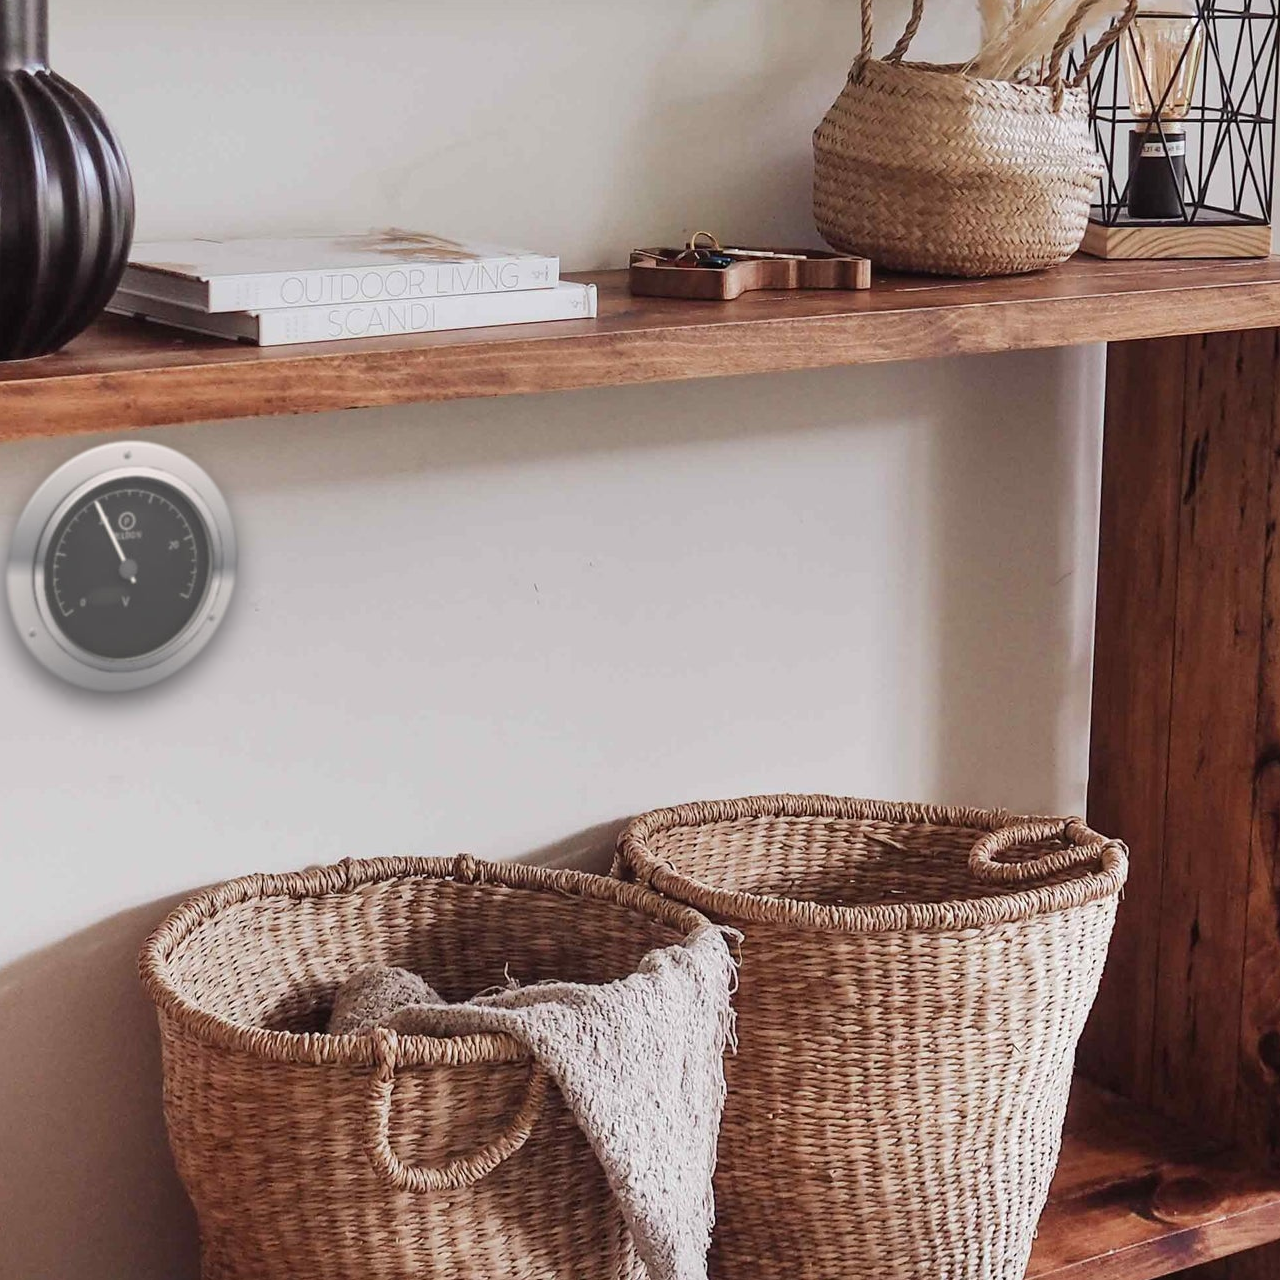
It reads 10,V
